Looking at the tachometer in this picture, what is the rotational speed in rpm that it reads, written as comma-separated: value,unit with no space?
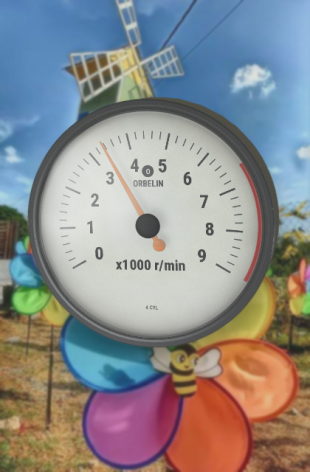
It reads 3400,rpm
